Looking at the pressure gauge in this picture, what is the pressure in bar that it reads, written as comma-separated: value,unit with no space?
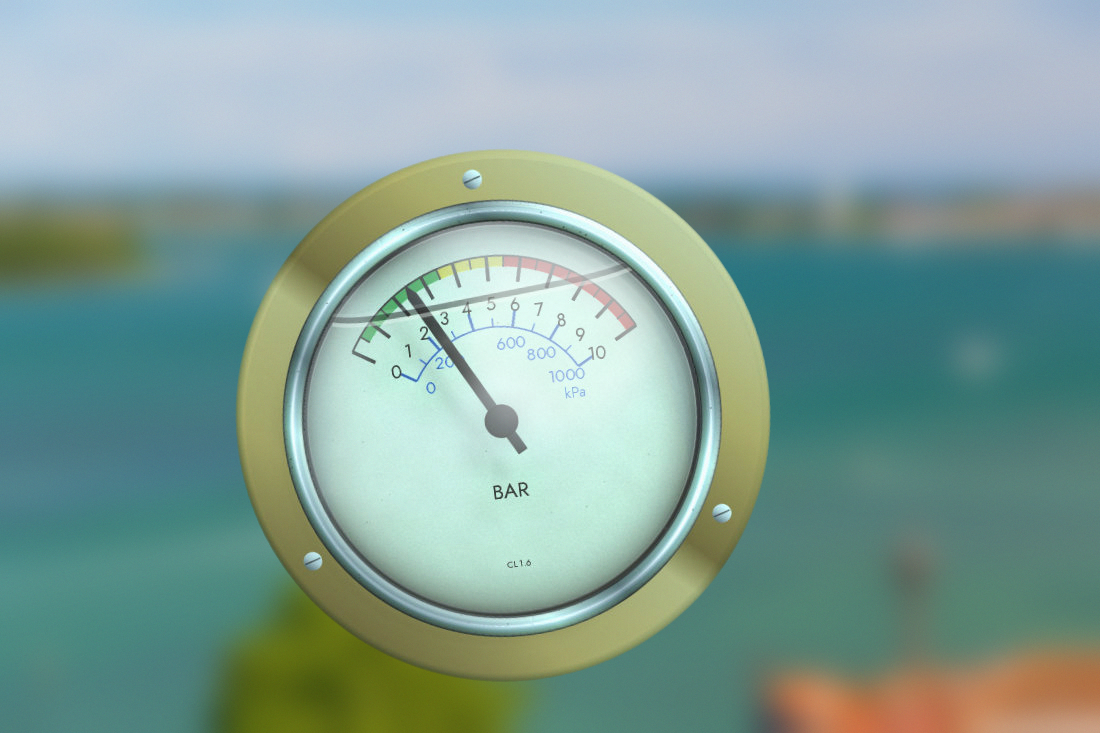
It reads 2.5,bar
